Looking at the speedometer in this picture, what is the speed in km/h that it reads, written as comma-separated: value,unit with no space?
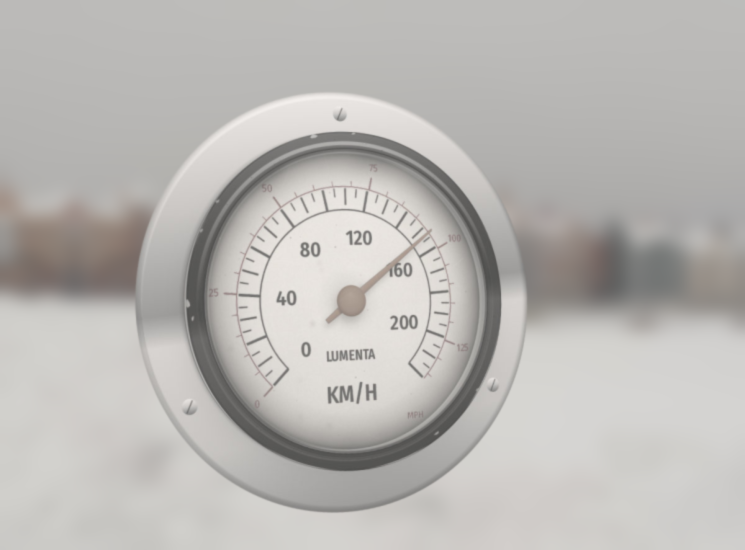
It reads 152.5,km/h
